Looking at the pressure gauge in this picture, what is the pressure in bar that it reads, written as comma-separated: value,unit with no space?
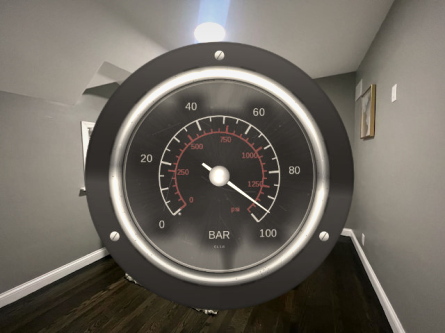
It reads 95,bar
